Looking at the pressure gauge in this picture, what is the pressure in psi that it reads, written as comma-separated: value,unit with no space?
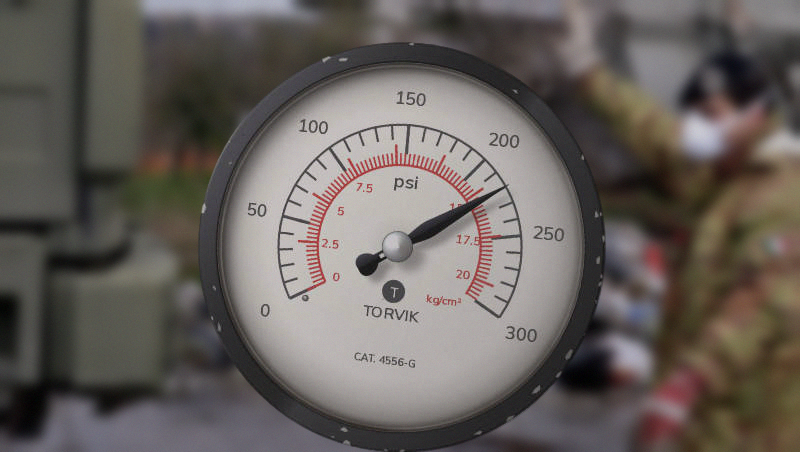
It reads 220,psi
